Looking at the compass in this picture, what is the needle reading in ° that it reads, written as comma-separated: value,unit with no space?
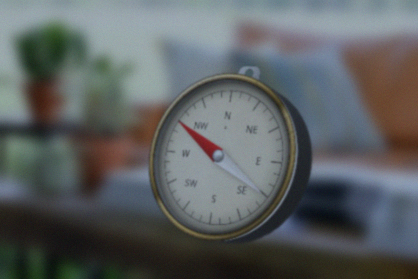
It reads 300,°
